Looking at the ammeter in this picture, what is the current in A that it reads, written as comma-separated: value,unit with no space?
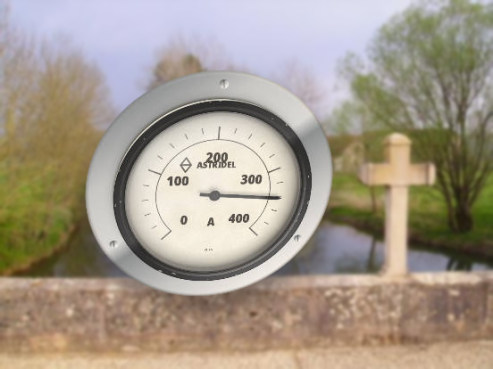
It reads 340,A
